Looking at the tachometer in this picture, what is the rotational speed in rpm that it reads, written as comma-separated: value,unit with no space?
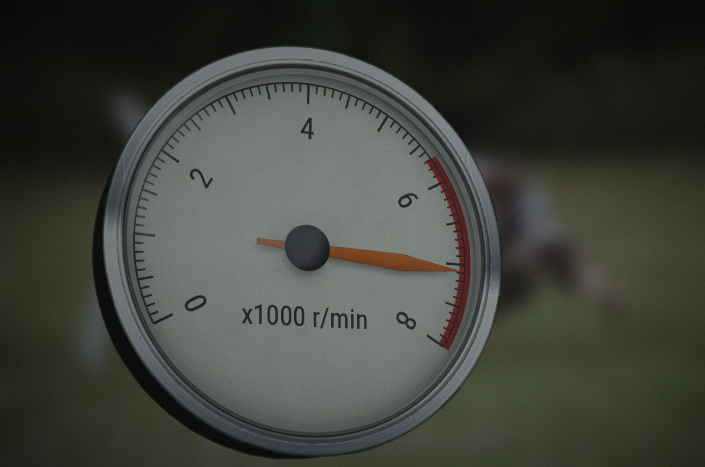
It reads 7100,rpm
